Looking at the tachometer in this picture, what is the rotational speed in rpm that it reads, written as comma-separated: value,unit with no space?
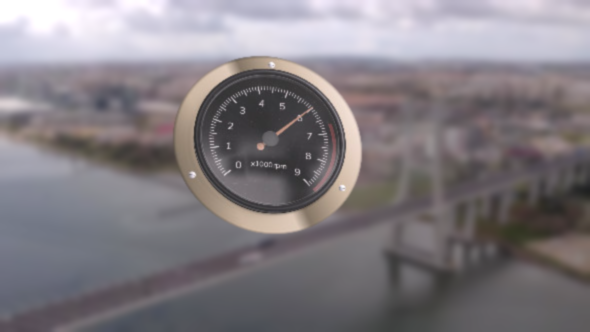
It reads 6000,rpm
